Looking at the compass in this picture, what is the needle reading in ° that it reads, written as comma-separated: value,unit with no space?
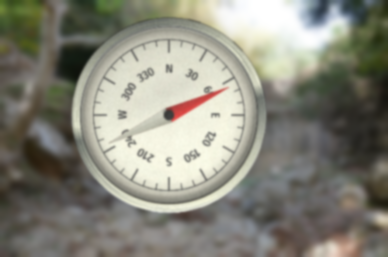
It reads 65,°
